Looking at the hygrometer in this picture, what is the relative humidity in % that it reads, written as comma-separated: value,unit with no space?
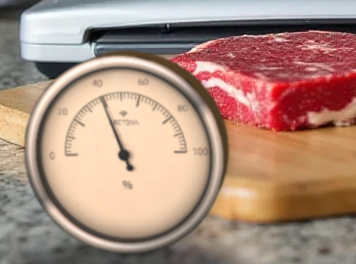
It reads 40,%
